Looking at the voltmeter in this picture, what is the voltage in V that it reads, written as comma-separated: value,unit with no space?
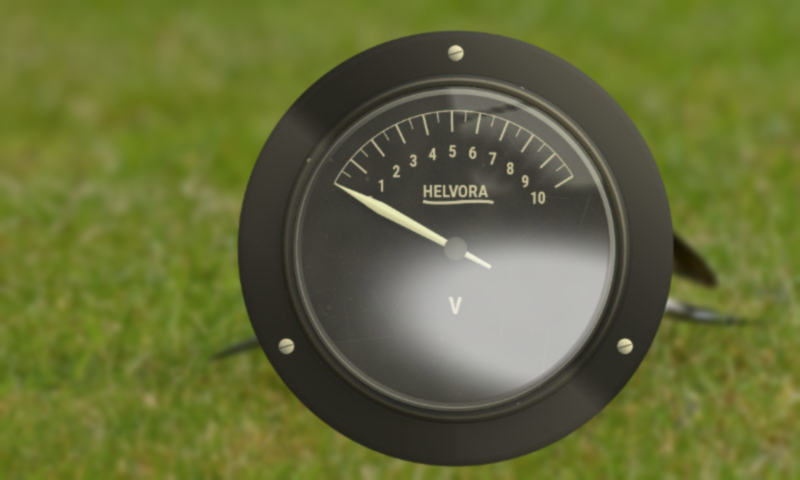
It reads 0,V
